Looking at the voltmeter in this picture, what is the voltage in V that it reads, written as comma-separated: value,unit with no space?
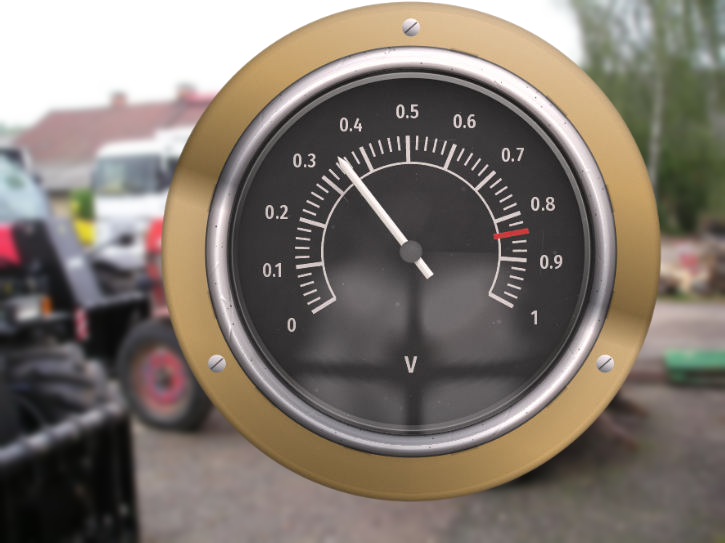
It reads 0.35,V
